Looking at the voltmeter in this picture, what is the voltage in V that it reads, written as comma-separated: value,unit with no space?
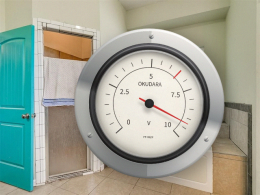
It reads 9.25,V
